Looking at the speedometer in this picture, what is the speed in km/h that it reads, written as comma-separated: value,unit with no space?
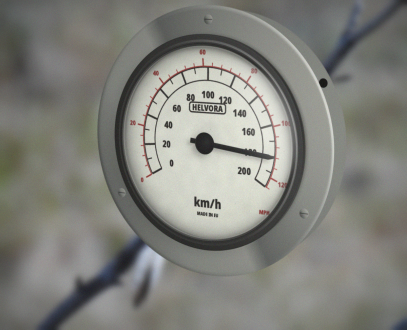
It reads 180,km/h
